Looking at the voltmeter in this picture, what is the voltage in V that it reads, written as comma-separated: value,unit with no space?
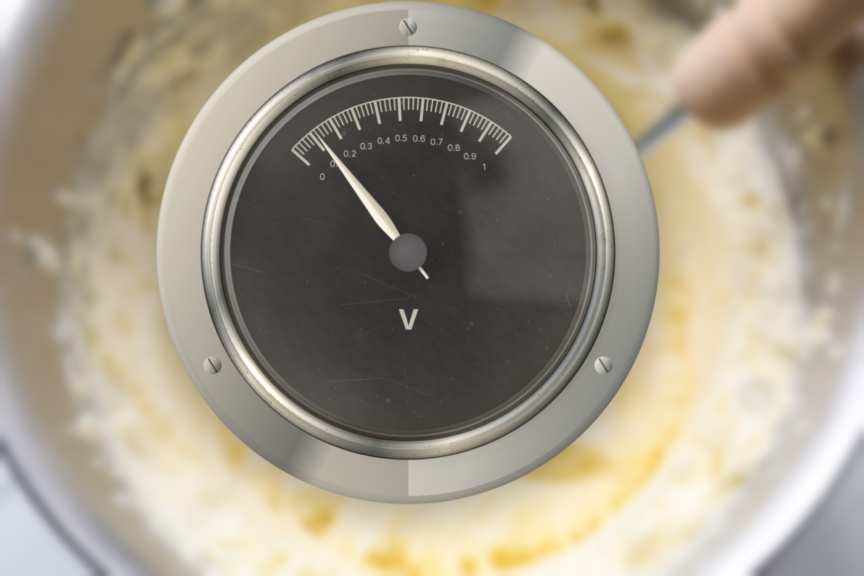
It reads 0.12,V
